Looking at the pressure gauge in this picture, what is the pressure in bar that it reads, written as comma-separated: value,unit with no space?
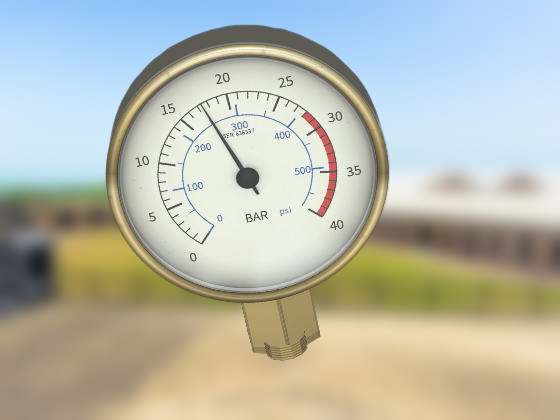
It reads 17.5,bar
